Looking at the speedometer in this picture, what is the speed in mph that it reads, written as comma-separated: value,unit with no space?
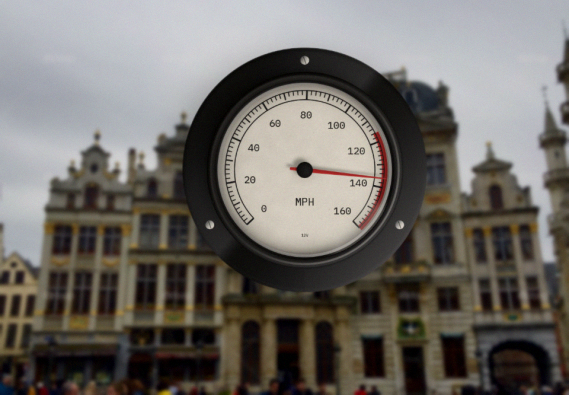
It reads 136,mph
